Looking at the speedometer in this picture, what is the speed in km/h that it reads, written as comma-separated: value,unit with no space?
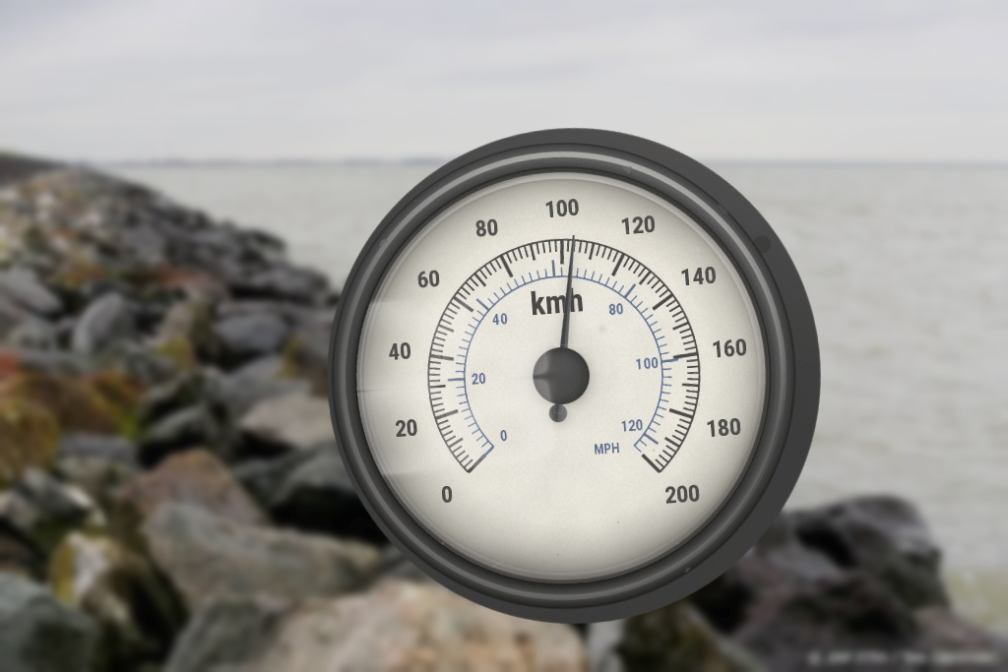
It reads 104,km/h
